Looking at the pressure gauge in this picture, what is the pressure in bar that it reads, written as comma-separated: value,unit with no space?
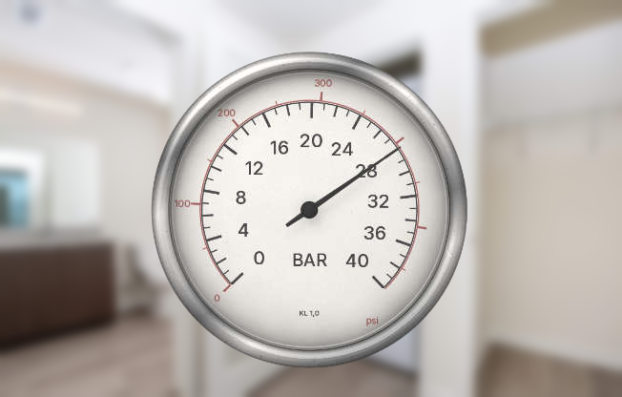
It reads 28,bar
